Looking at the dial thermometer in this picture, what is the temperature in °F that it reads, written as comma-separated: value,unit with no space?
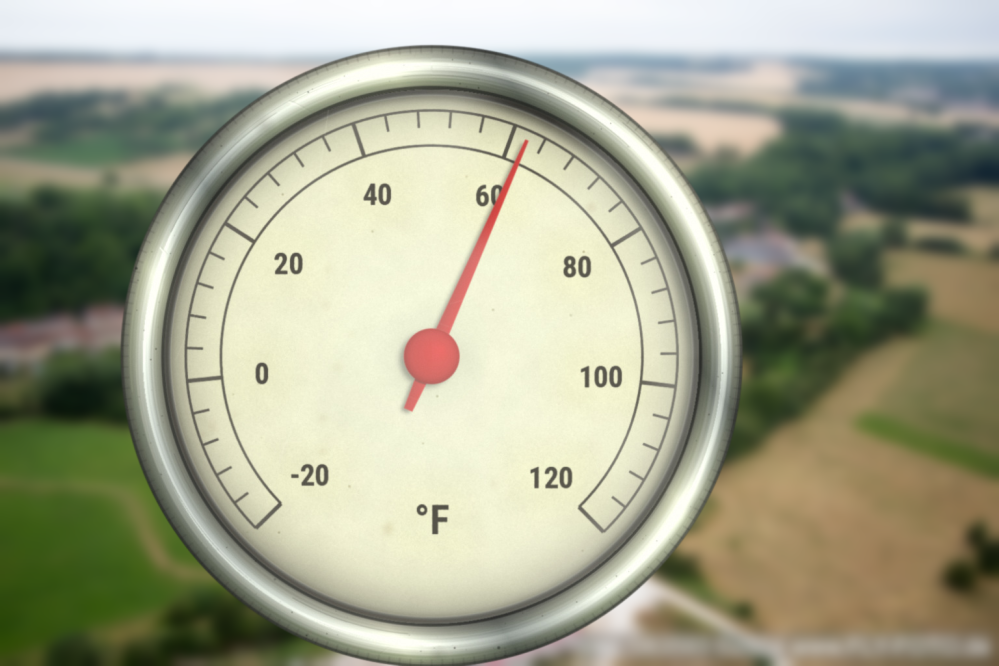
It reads 62,°F
